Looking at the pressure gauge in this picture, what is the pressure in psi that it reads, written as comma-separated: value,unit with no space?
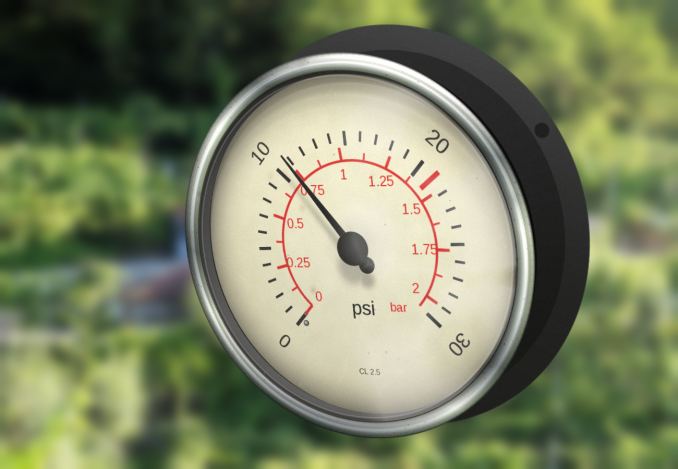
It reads 11,psi
